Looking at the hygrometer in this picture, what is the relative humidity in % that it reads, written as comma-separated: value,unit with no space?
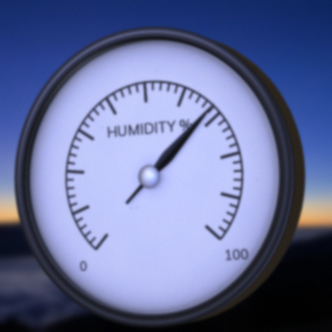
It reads 68,%
